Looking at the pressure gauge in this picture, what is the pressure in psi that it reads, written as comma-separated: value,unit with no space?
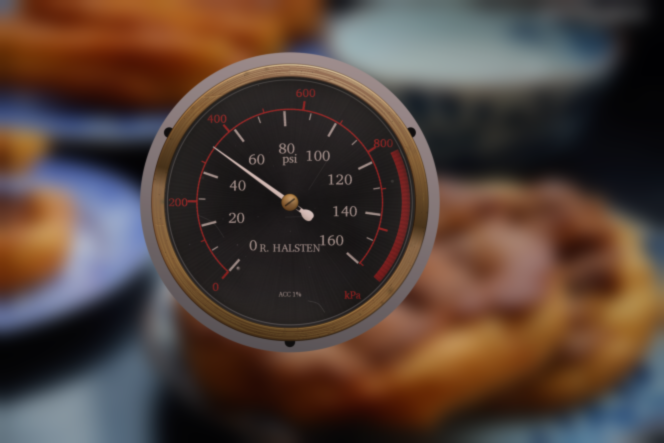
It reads 50,psi
